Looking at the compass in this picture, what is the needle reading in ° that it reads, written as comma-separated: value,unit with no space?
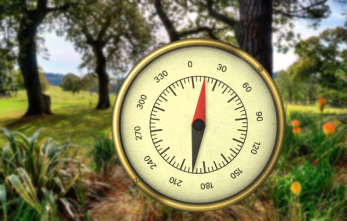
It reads 15,°
